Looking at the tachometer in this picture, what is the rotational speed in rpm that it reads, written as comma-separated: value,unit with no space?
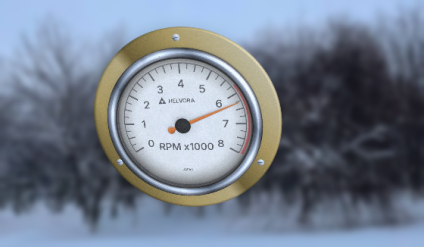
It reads 6250,rpm
